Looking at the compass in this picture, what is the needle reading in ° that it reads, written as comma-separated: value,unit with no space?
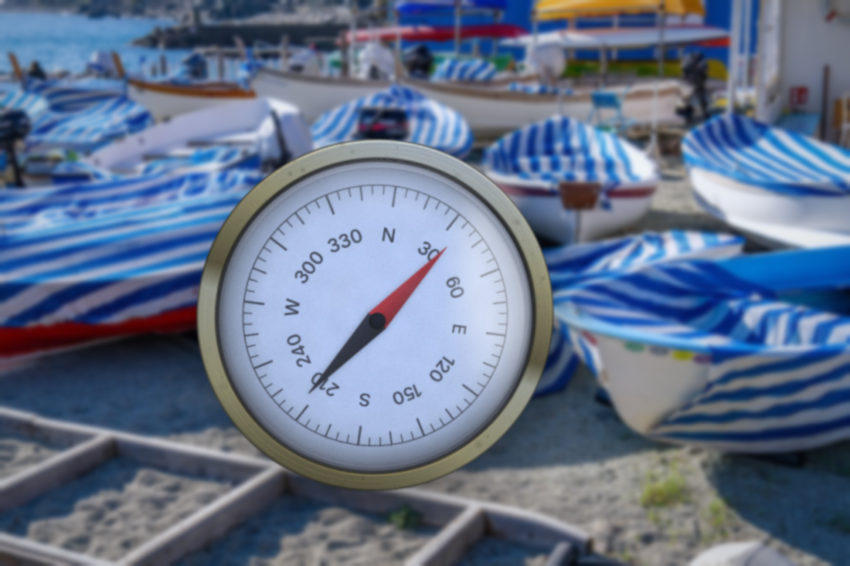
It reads 35,°
